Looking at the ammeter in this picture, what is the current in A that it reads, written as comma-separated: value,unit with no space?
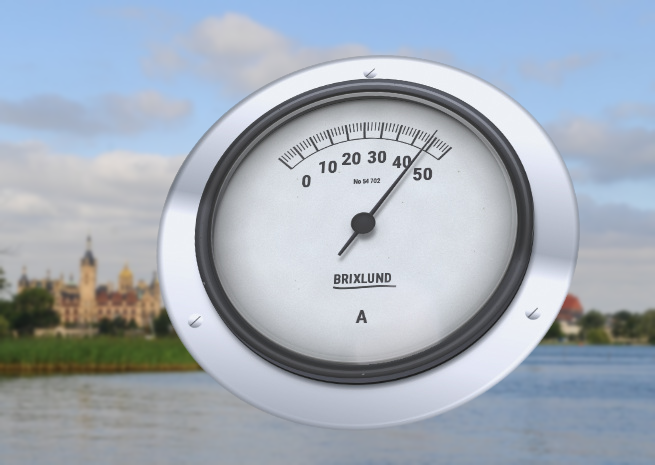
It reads 45,A
